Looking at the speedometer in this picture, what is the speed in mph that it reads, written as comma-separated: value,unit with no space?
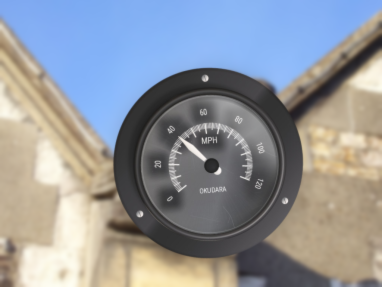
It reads 40,mph
